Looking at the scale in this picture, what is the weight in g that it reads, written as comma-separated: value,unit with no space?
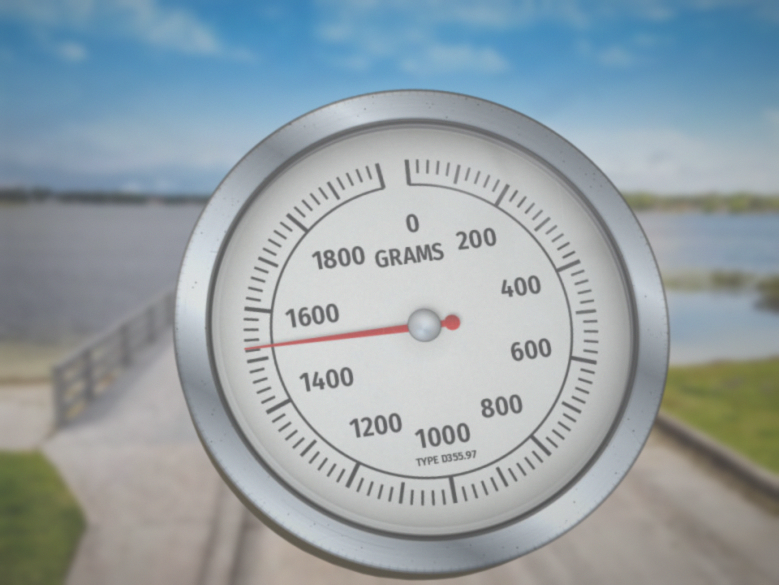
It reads 1520,g
